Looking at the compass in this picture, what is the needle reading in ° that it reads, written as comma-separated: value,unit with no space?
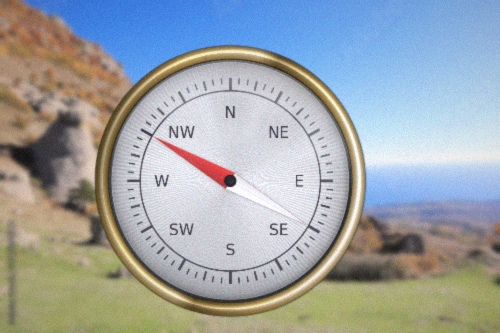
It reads 300,°
